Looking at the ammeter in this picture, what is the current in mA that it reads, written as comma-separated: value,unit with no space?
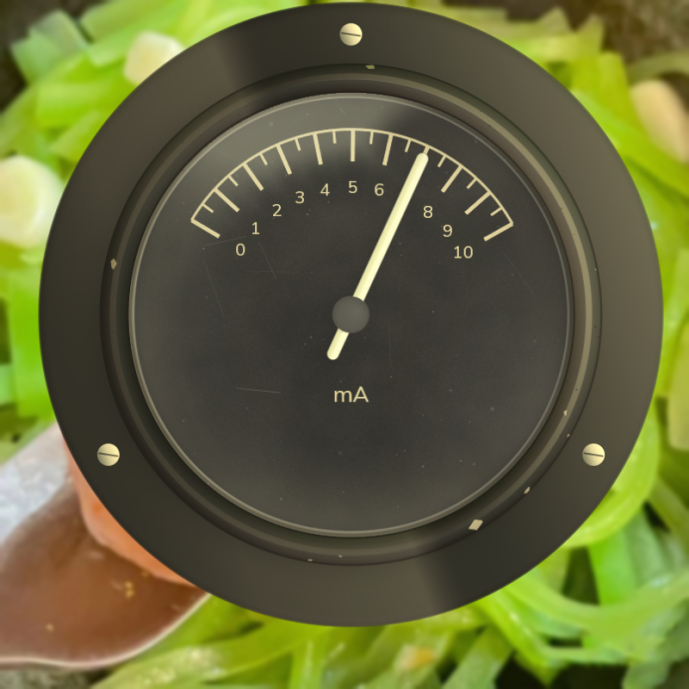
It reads 7,mA
